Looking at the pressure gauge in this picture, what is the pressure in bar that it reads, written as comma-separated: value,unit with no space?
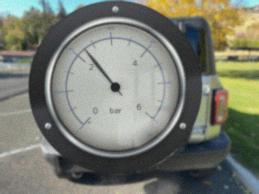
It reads 2.25,bar
